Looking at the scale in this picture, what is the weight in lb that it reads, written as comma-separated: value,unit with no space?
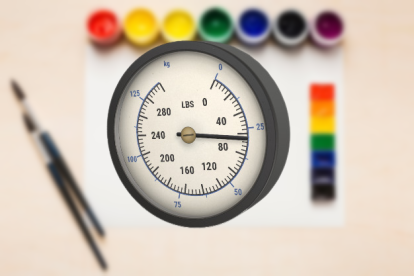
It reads 64,lb
